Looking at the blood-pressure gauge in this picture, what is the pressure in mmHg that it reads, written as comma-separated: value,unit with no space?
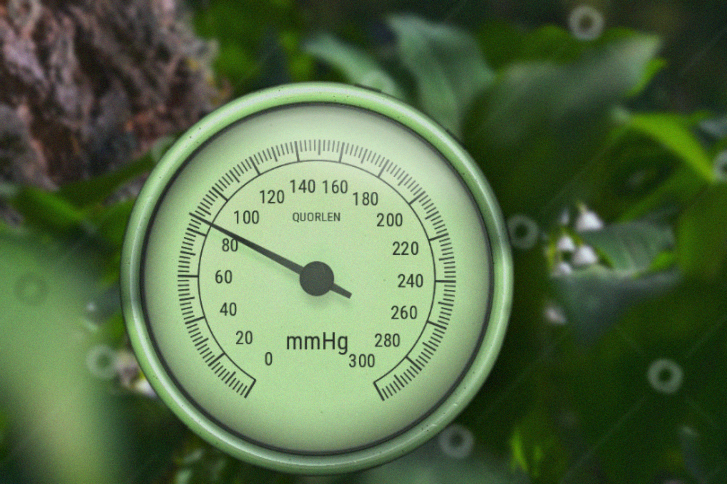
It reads 86,mmHg
